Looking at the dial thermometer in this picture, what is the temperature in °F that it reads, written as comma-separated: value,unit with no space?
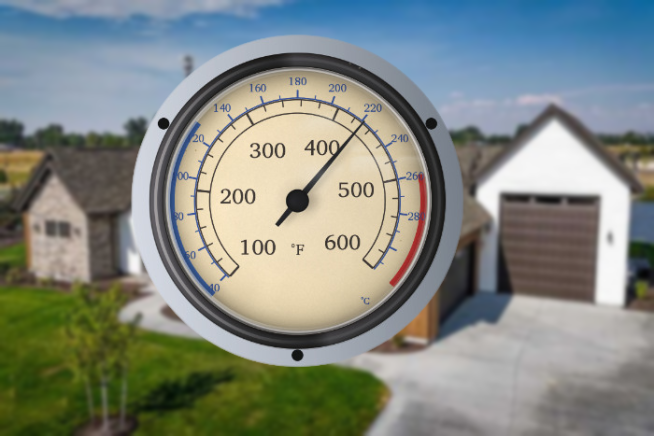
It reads 430,°F
